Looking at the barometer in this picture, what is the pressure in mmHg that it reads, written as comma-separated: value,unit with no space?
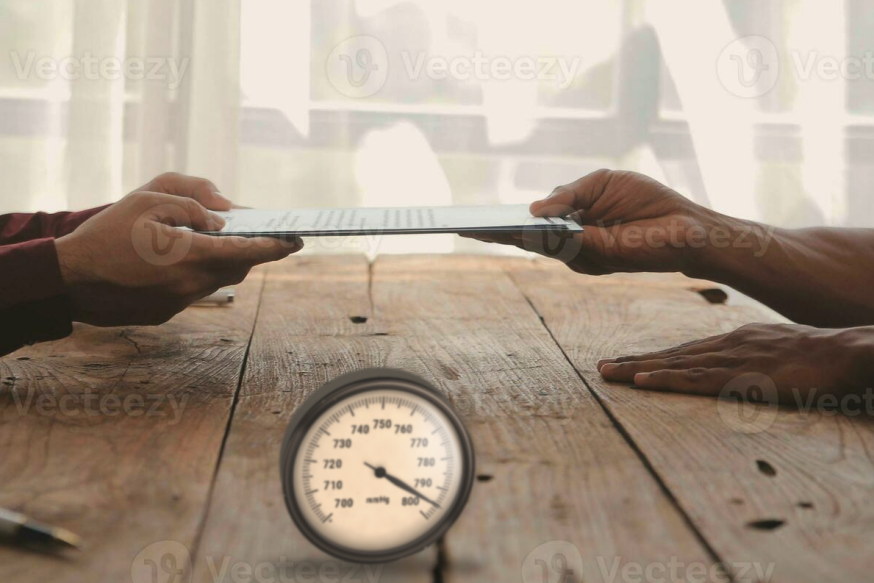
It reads 795,mmHg
